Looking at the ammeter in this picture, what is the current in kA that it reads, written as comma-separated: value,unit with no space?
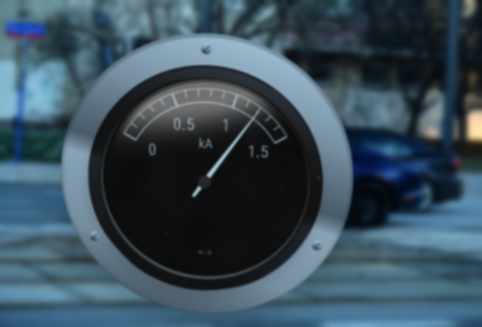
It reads 1.2,kA
